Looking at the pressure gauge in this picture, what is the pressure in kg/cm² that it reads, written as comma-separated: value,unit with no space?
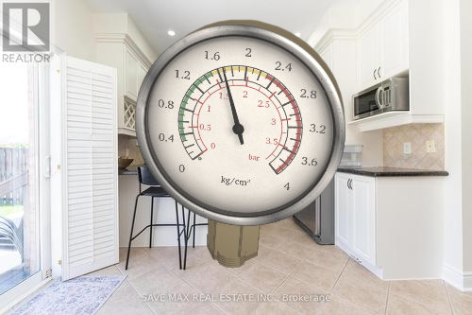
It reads 1.7,kg/cm²
